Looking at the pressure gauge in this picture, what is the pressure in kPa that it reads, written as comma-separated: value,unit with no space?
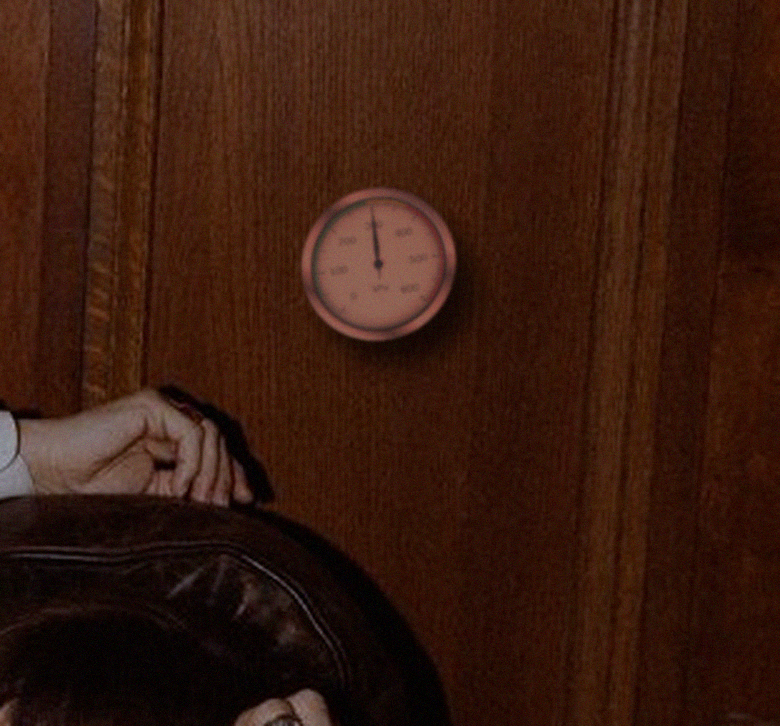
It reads 300,kPa
